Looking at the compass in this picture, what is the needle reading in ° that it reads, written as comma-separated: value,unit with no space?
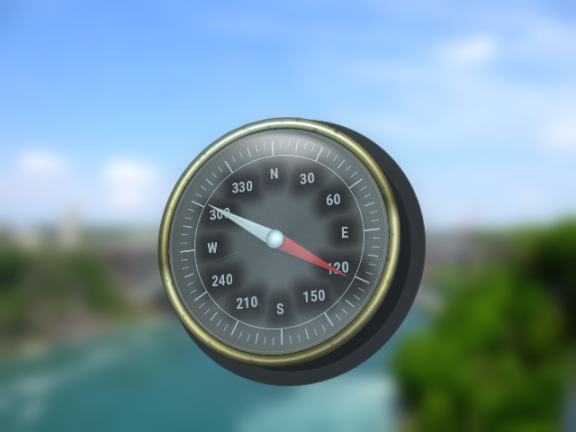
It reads 122.5,°
